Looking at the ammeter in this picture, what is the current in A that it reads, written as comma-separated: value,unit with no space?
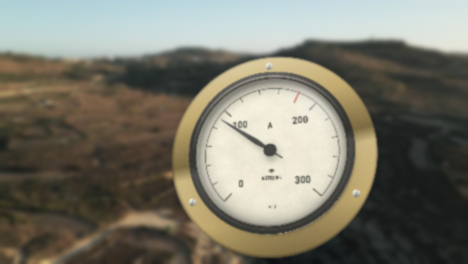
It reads 90,A
